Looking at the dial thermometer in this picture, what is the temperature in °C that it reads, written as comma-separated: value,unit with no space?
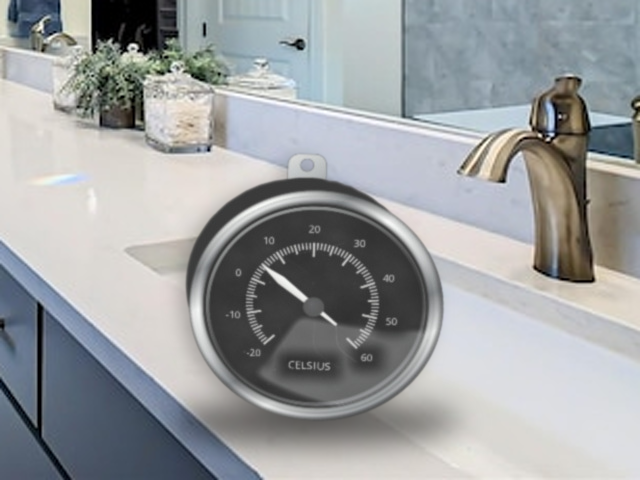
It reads 5,°C
